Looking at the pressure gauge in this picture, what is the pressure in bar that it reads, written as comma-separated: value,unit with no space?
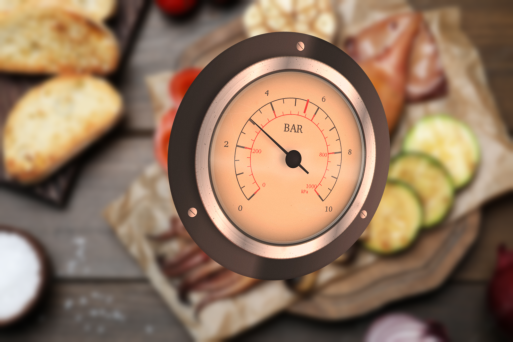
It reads 3,bar
